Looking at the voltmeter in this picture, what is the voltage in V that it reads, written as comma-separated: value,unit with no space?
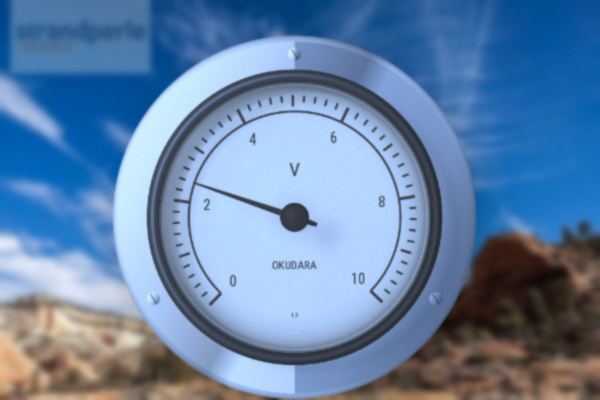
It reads 2.4,V
